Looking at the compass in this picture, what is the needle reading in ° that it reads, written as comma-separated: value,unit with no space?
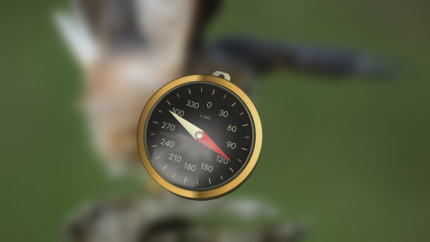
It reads 112.5,°
